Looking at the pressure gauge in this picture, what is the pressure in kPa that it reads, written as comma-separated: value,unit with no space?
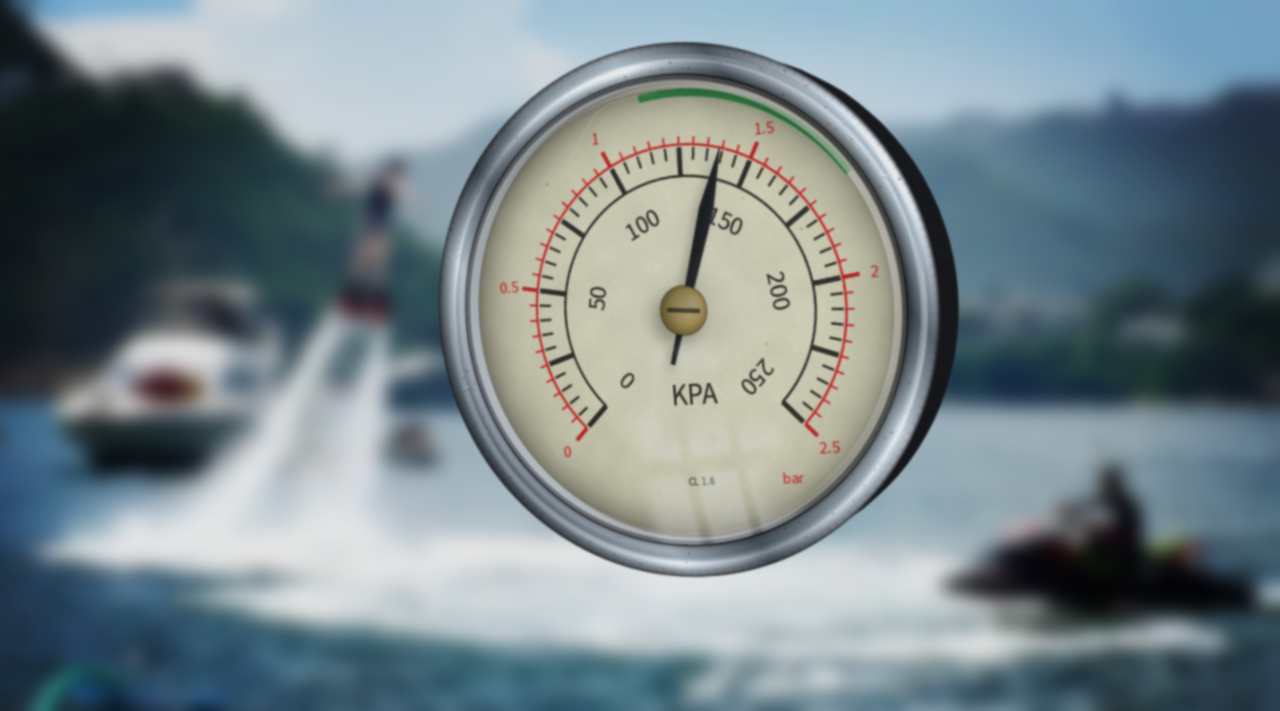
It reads 140,kPa
